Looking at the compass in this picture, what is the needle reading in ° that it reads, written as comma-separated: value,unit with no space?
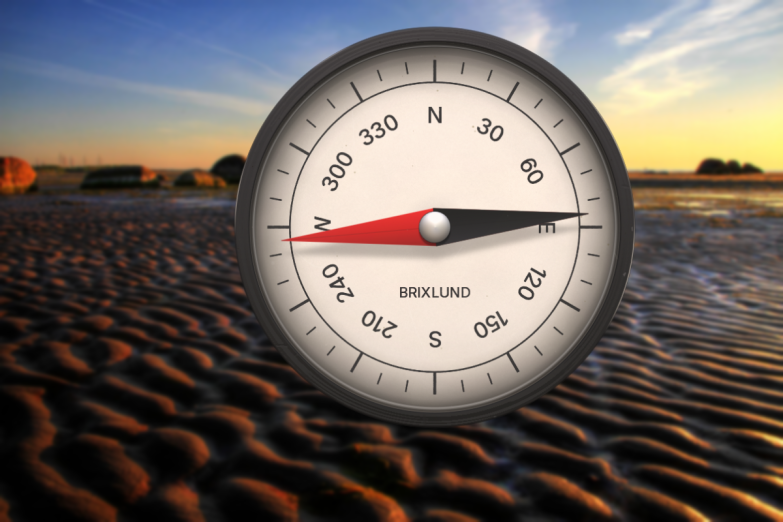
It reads 265,°
